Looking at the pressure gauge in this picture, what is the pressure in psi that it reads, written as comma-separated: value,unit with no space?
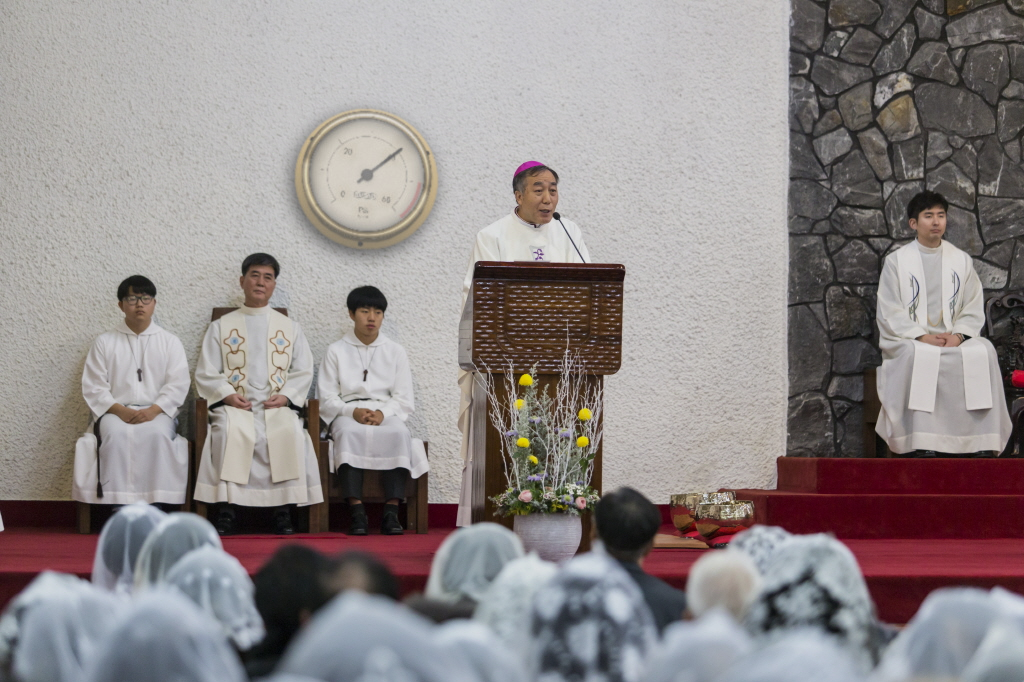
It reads 40,psi
